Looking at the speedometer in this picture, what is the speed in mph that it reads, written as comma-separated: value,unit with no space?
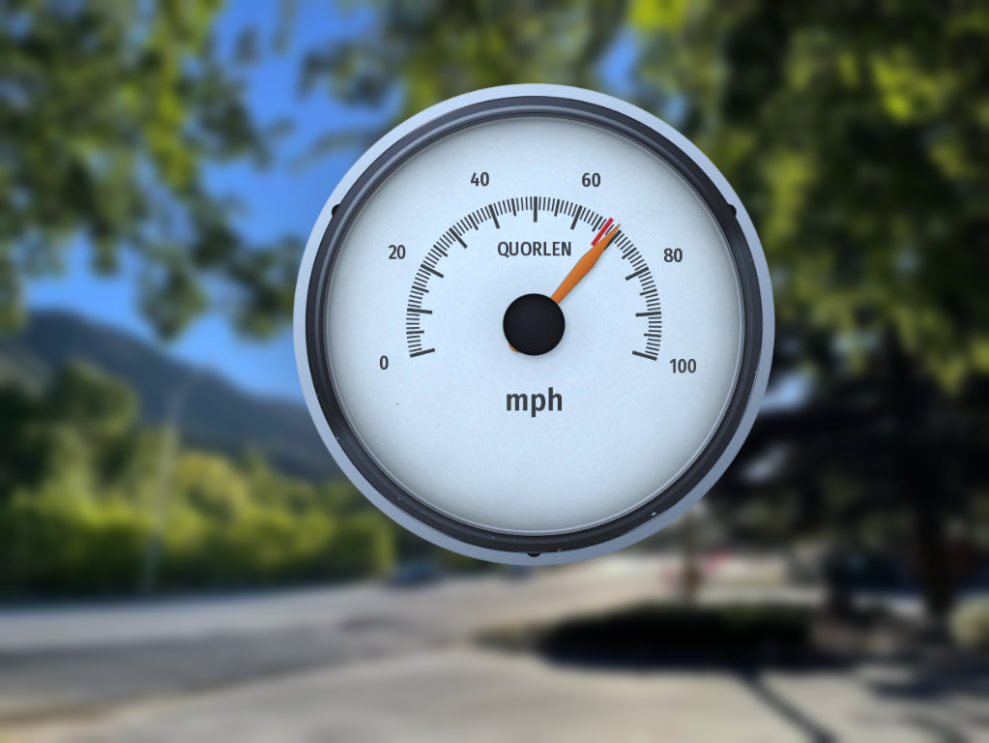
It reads 69,mph
